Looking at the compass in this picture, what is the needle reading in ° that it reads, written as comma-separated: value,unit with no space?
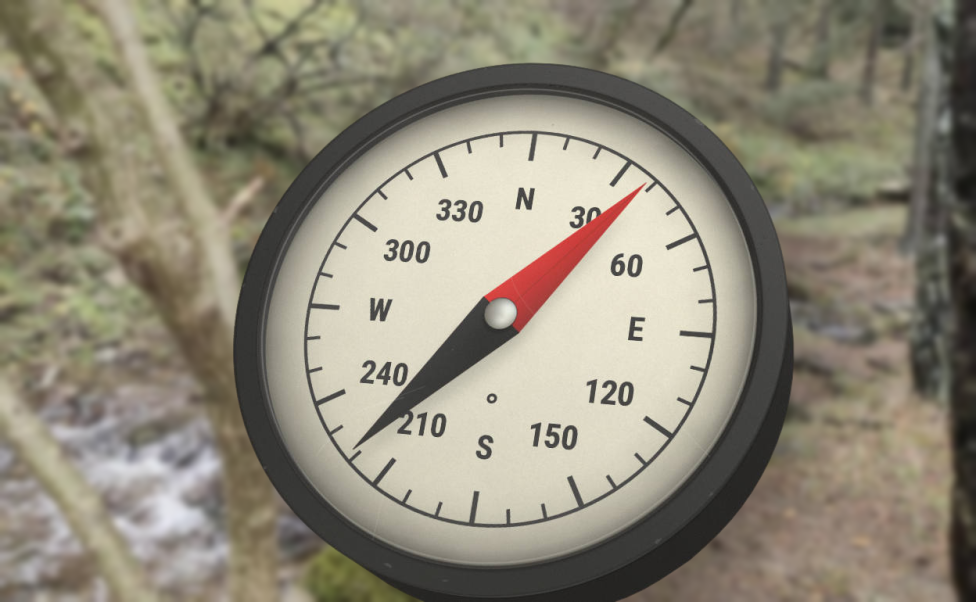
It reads 40,°
